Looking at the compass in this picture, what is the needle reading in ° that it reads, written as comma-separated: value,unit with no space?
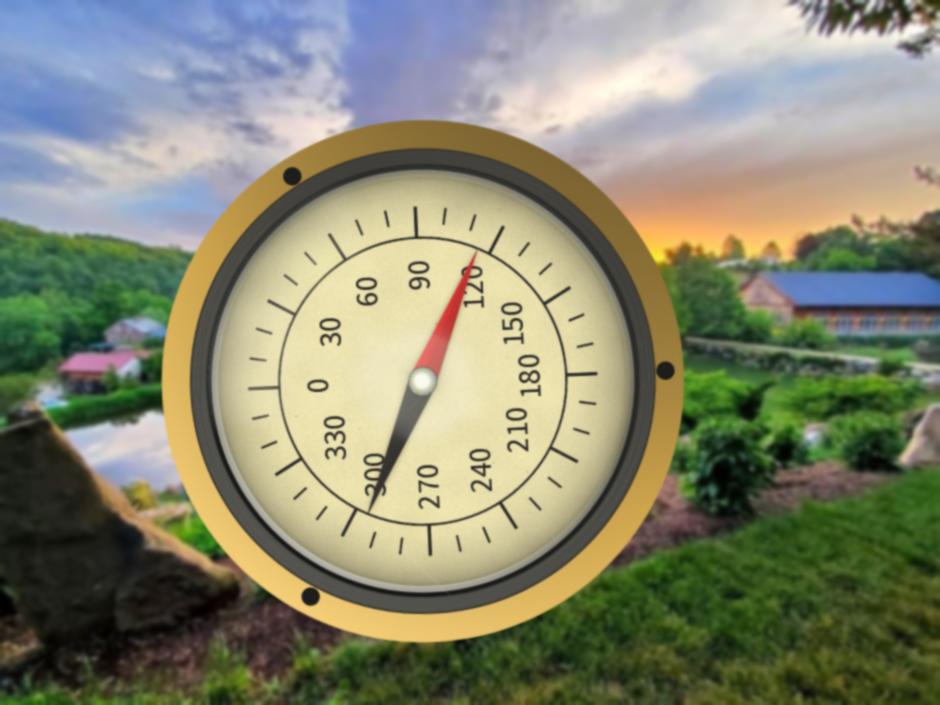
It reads 115,°
